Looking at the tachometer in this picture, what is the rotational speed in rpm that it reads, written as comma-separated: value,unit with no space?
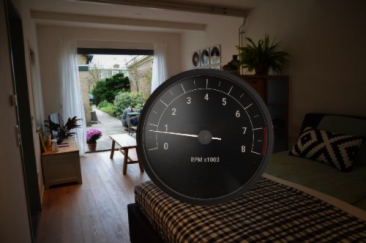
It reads 750,rpm
